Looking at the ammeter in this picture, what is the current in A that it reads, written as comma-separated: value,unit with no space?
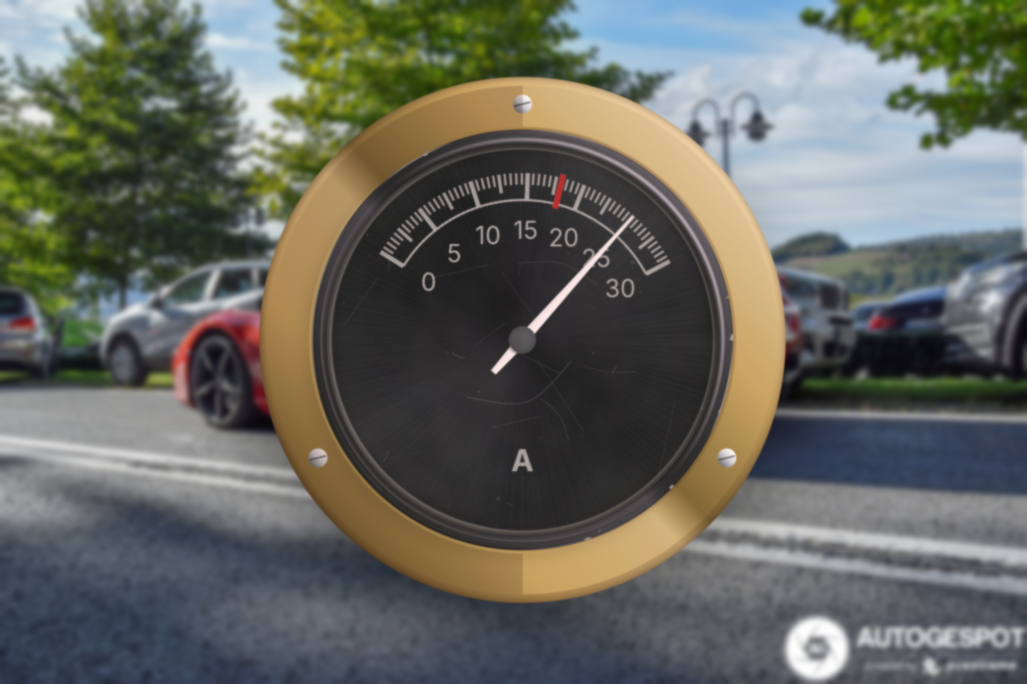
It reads 25,A
